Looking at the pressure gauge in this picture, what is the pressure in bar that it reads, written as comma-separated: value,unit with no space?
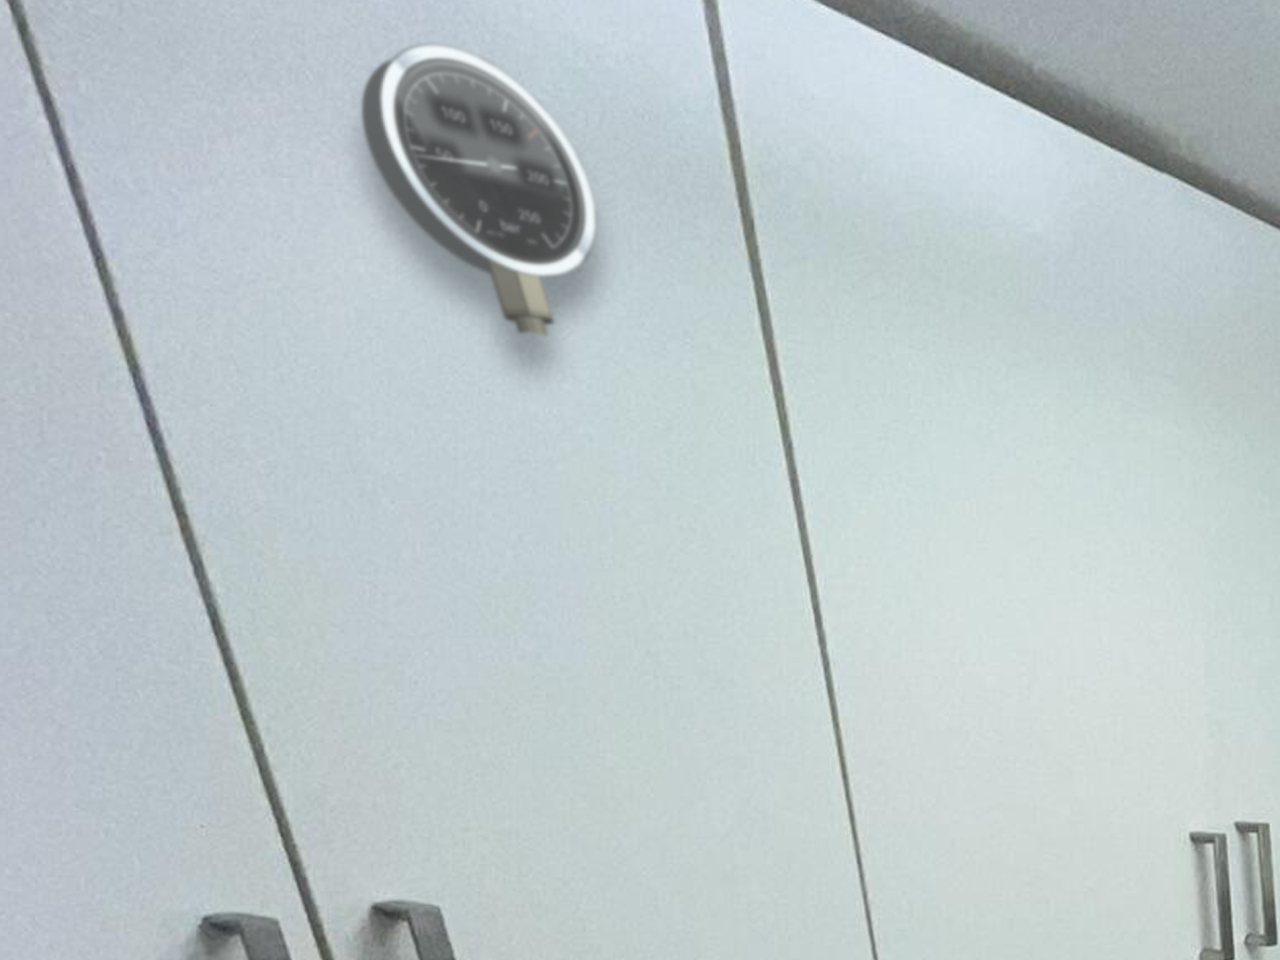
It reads 45,bar
